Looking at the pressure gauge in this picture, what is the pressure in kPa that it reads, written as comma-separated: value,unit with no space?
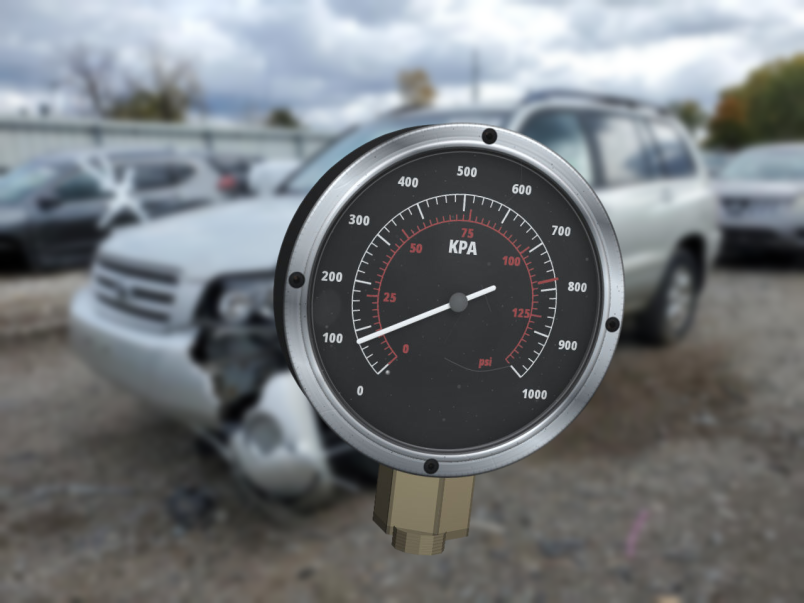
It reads 80,kPa
